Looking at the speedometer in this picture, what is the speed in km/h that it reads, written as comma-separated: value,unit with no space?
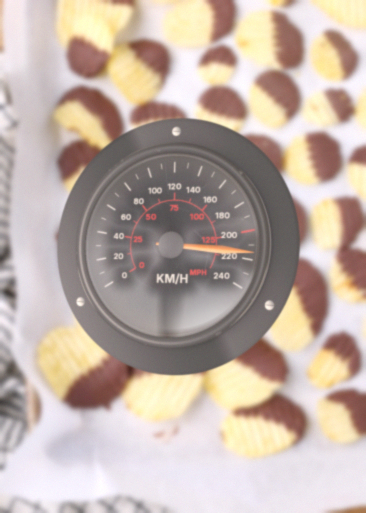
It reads 215,km/h
